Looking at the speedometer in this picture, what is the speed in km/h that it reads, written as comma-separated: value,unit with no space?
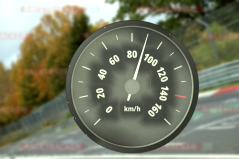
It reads 90,km/h
